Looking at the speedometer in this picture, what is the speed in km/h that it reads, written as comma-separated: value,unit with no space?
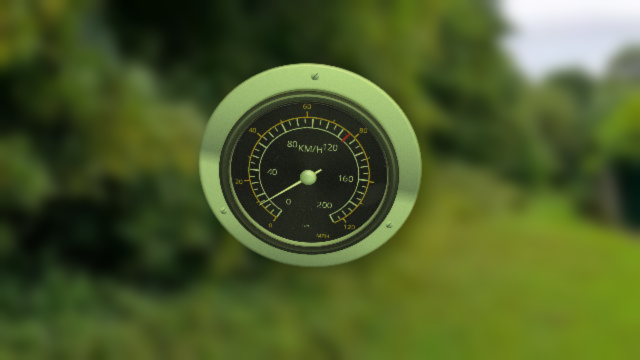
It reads 15,km/h
